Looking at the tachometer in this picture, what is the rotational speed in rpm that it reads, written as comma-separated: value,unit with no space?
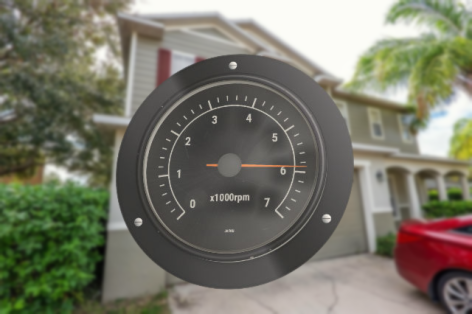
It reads 5900,rpm
